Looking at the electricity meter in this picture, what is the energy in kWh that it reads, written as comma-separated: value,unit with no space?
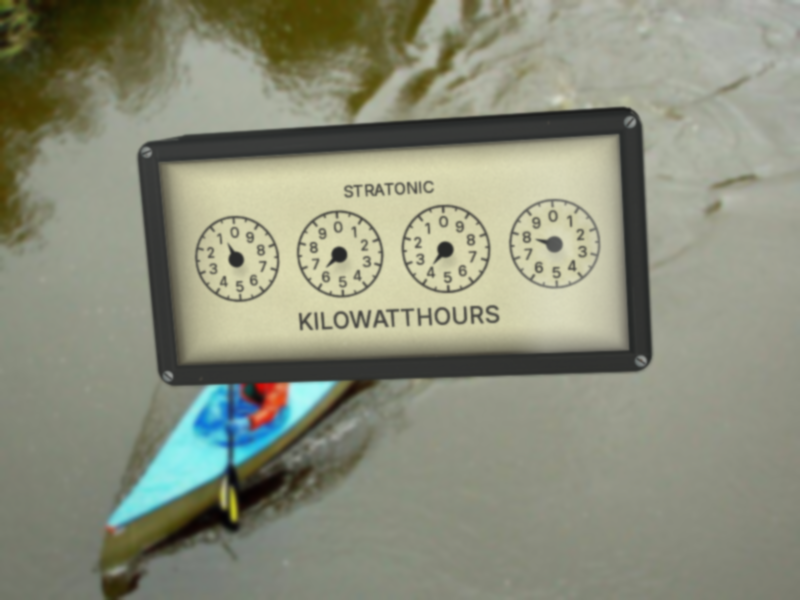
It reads 638,kWh
